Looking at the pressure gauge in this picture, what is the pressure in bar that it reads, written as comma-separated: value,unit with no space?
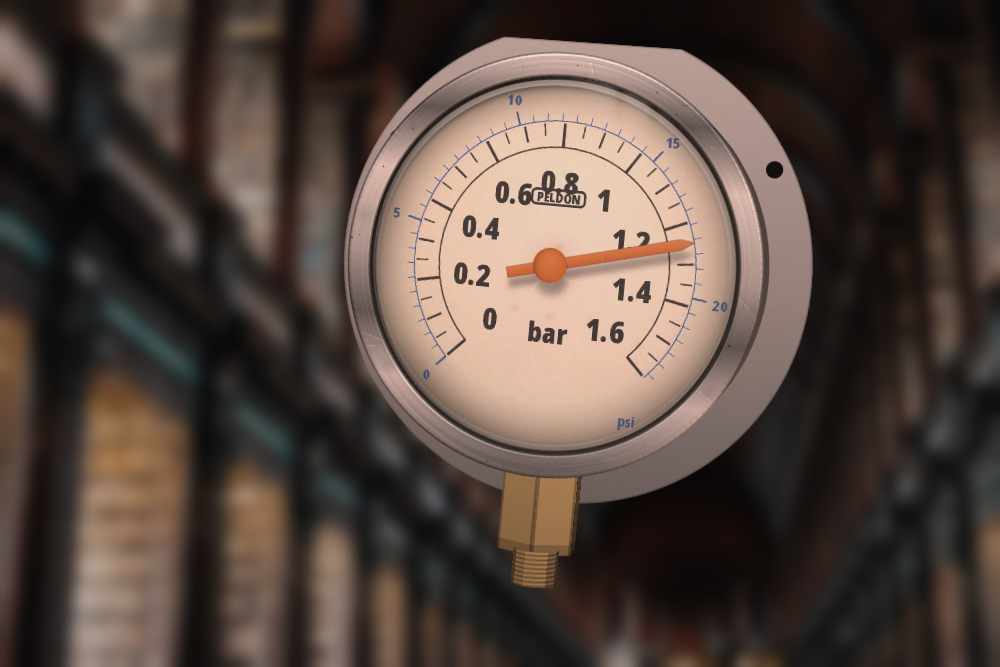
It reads 1.25,bar
